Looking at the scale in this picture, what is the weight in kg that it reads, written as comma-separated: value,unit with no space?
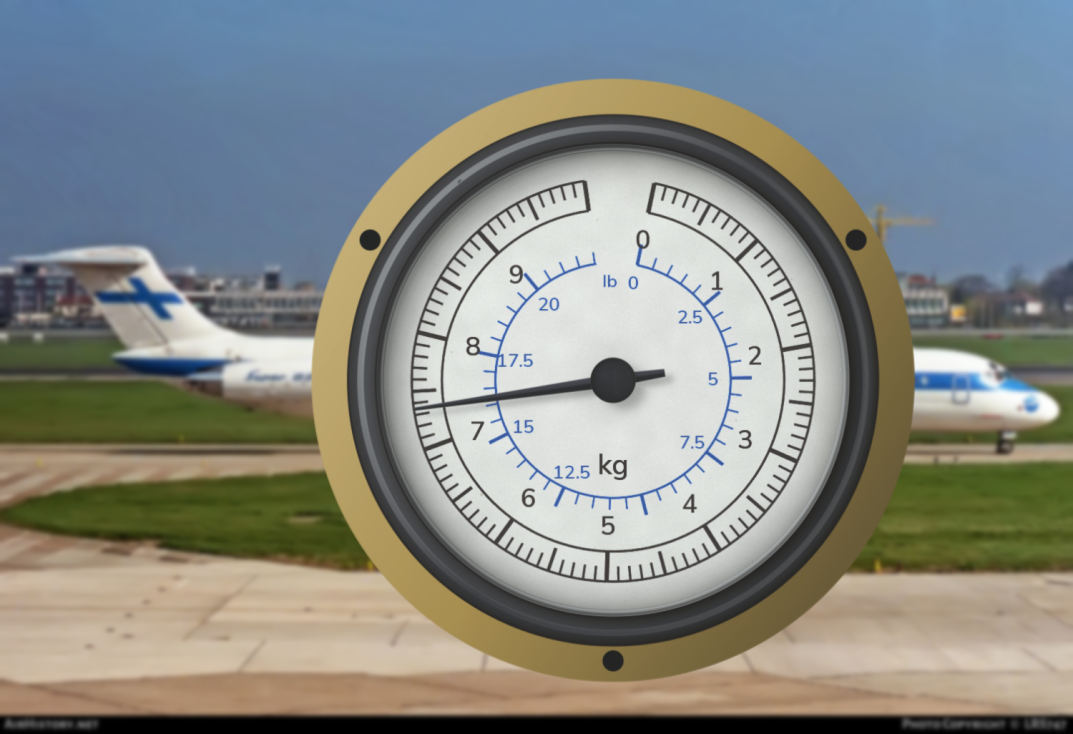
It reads 7.35,kg
